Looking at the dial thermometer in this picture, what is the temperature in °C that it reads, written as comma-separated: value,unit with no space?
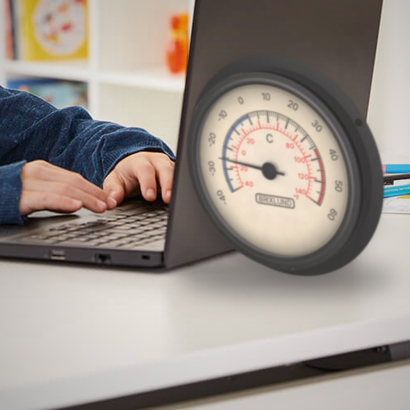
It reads -25,°C
